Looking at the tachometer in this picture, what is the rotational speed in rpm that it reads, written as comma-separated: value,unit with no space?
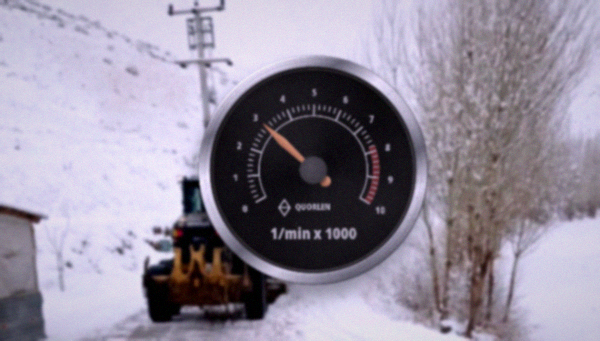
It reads 3000,rpm
